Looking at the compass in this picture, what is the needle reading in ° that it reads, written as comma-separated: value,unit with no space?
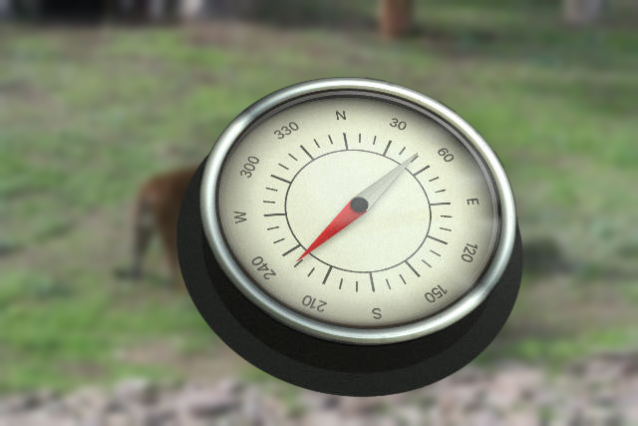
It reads 230,°
